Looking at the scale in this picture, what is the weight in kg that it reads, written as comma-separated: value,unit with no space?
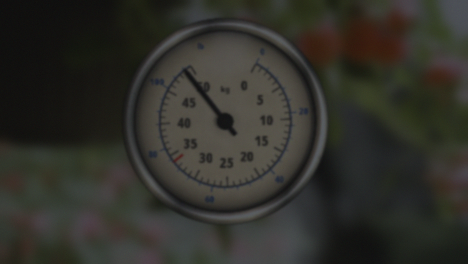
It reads 49,kg
